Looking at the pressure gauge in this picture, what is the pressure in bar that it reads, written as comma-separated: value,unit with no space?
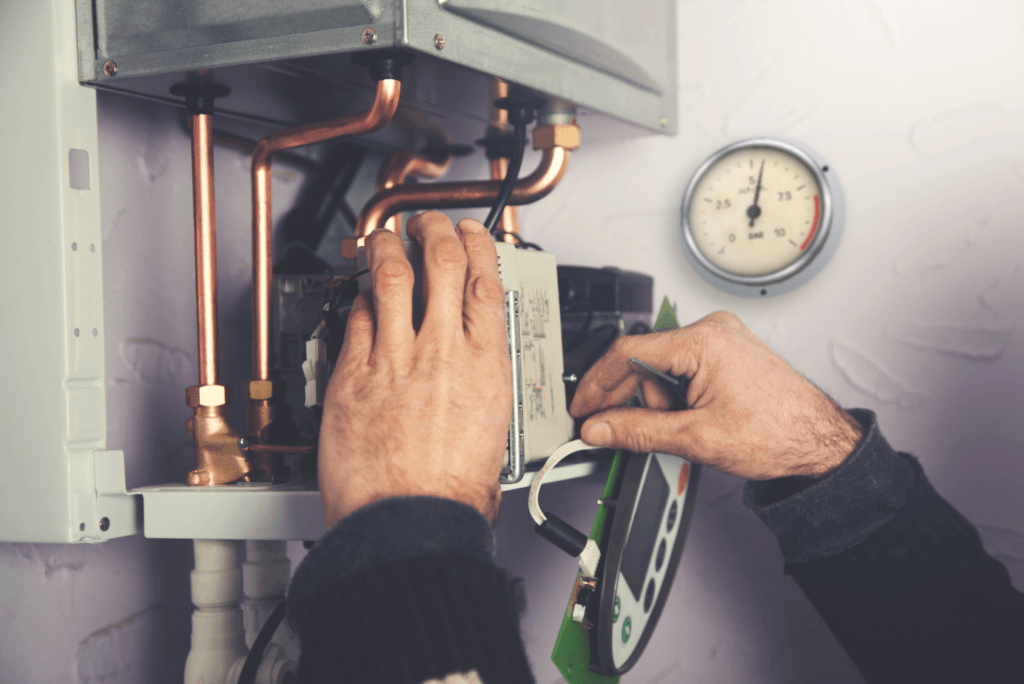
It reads 5.5,bar
